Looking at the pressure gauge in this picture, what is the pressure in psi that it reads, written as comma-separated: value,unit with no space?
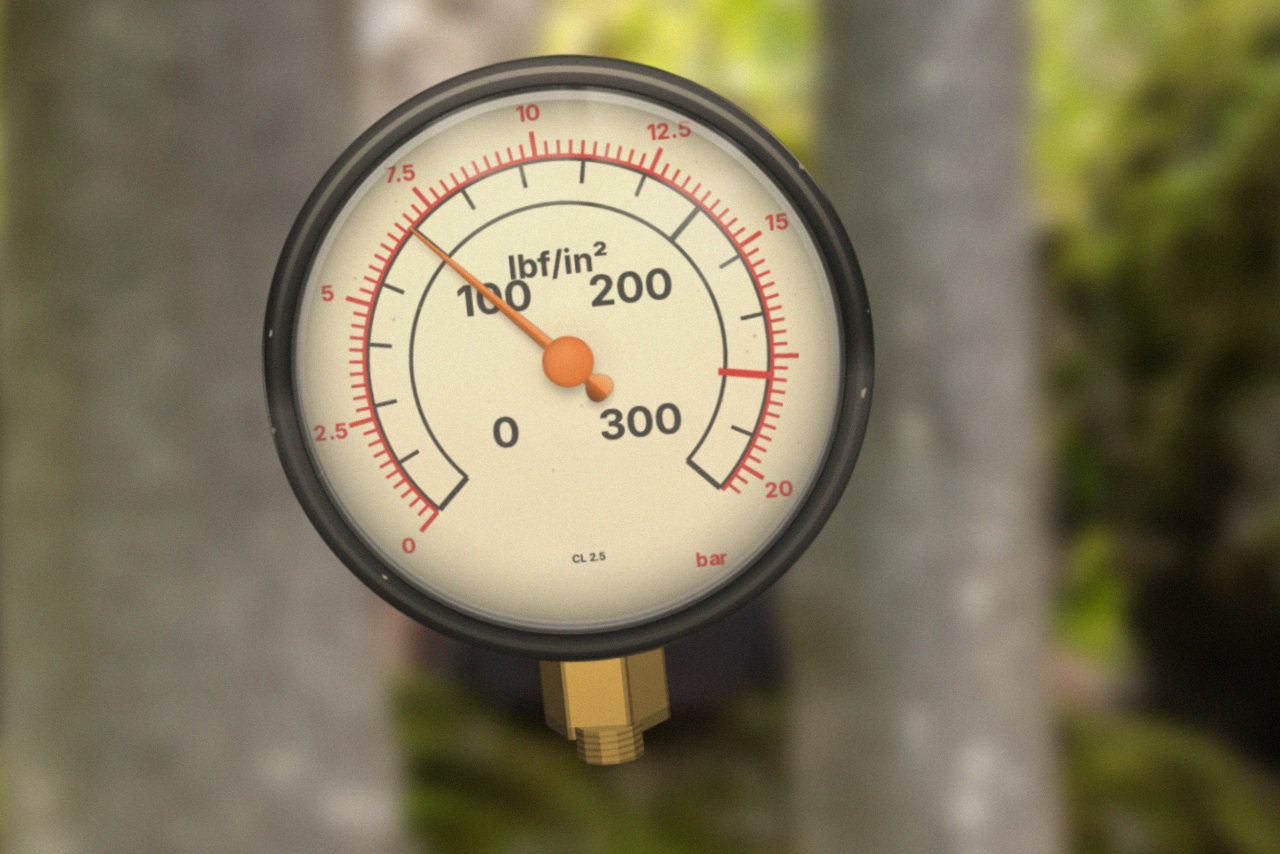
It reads 100,psi
